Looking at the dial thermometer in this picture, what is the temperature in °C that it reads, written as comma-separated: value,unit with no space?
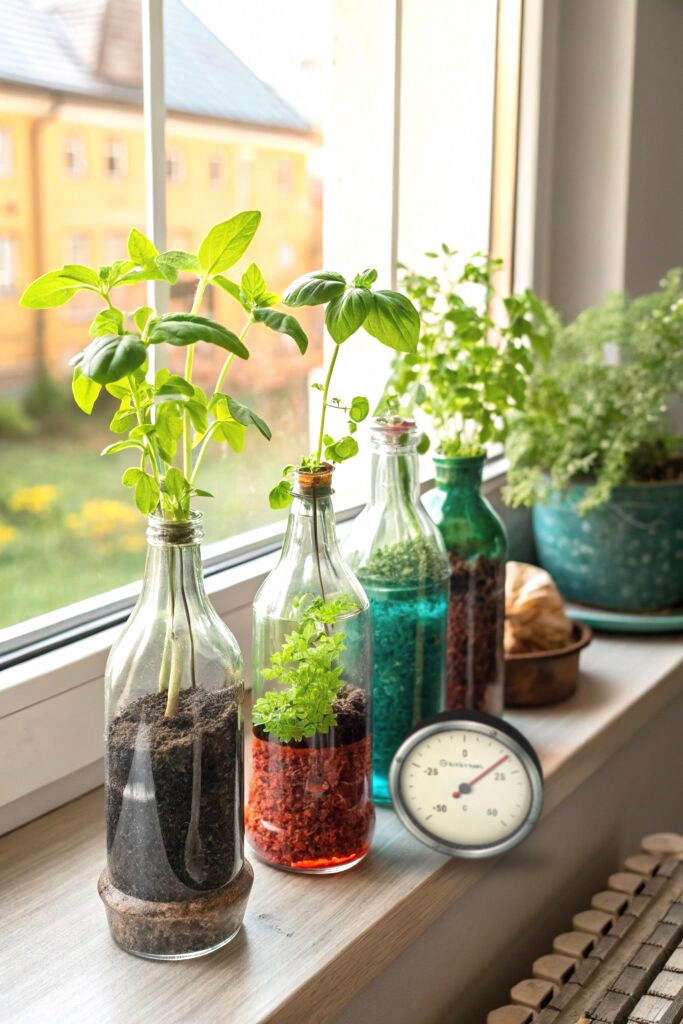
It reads 17.5,°C
